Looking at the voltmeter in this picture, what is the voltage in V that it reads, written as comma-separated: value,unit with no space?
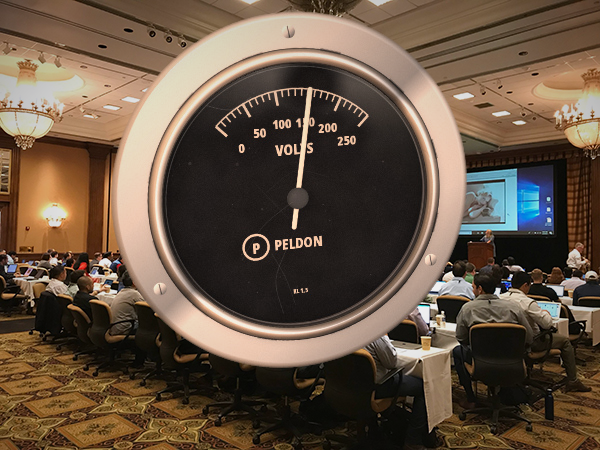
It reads 150,V
